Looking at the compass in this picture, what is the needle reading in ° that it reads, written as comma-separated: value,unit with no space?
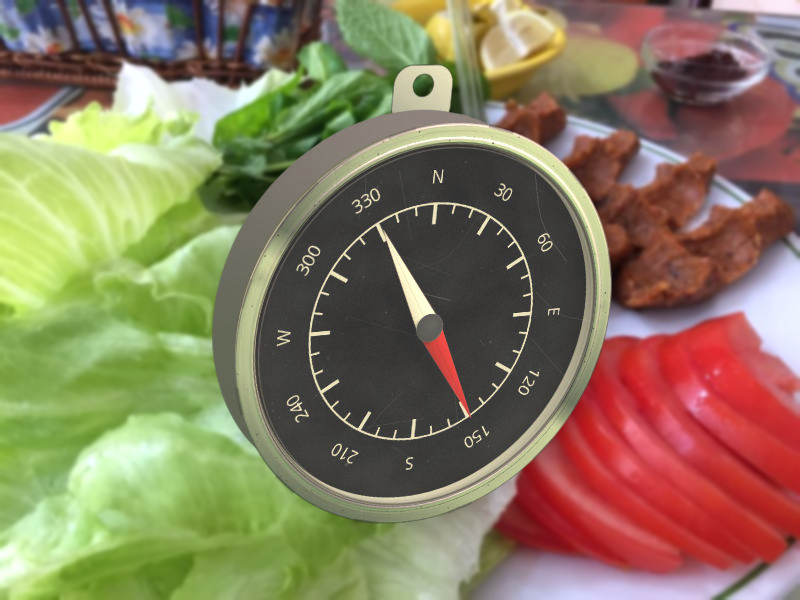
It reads 150,°
